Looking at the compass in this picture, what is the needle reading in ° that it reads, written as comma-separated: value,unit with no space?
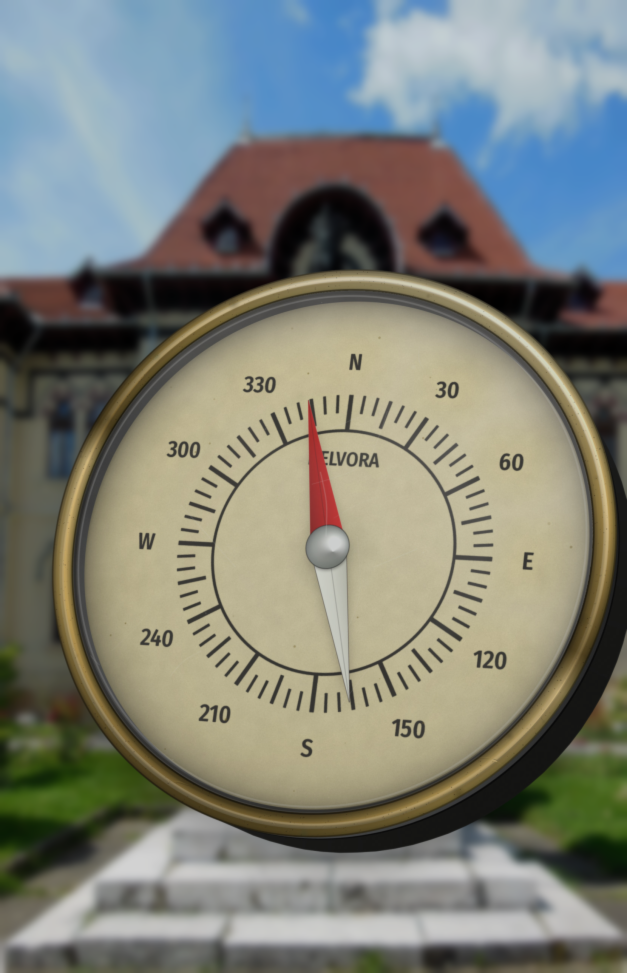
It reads 345,°
